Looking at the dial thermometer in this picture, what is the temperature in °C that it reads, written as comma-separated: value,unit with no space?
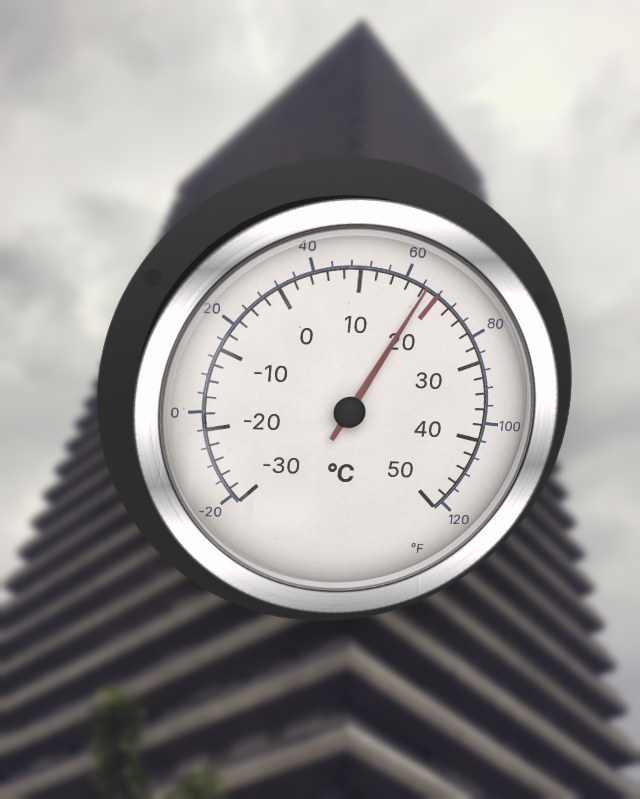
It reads 18,°C
